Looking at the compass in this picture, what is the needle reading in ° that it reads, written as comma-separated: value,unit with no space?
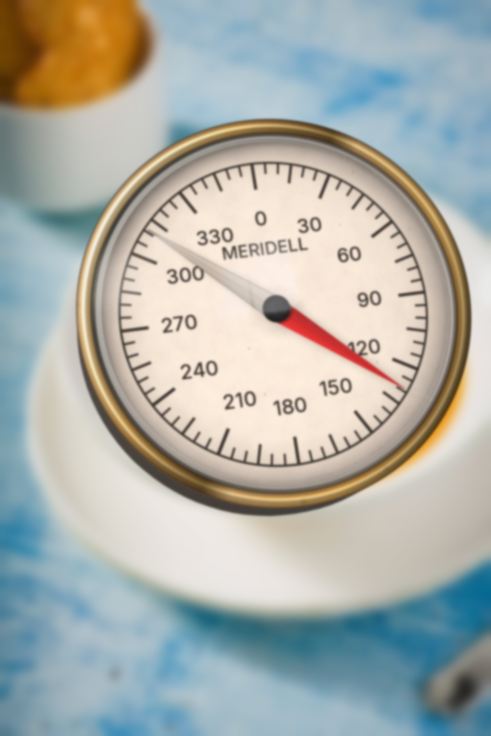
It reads 130,°
